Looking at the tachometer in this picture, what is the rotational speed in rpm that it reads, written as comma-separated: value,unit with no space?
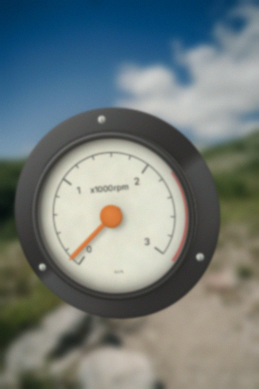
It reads 100,rpm
